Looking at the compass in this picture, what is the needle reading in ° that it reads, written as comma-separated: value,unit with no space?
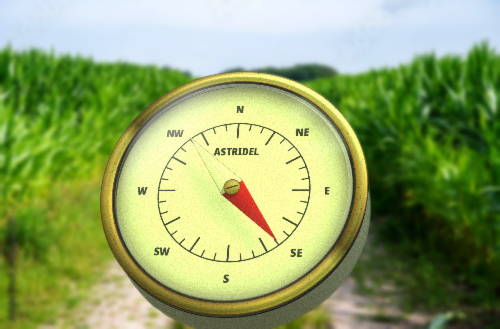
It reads 140,°
